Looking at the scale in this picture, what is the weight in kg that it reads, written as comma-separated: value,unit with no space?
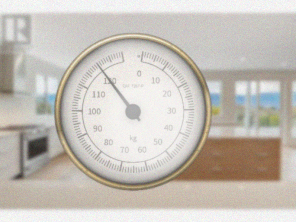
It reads 120,kg
